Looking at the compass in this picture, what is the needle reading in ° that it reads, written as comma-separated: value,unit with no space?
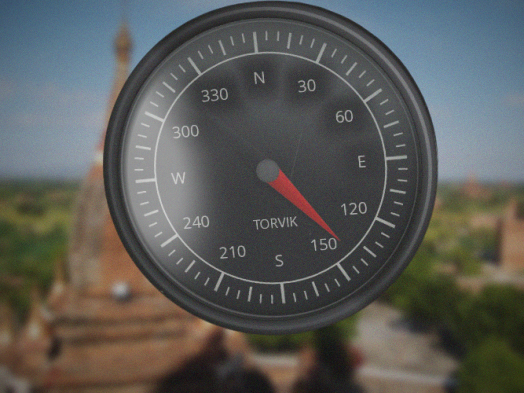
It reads 140,°
